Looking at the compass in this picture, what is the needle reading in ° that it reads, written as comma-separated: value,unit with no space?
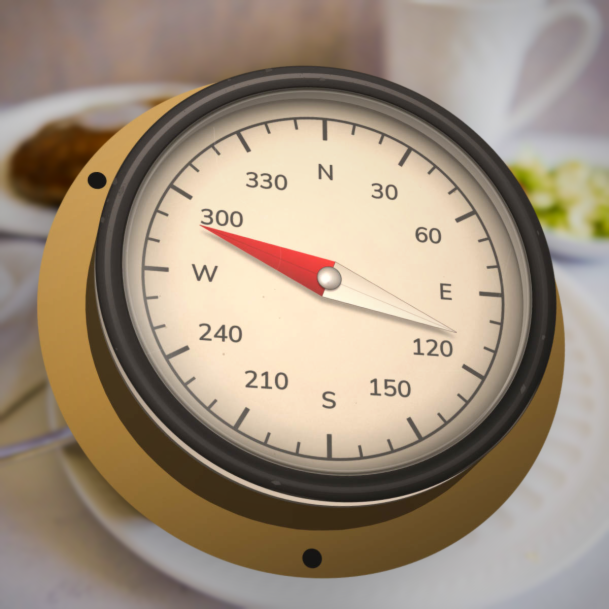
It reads 290,°
